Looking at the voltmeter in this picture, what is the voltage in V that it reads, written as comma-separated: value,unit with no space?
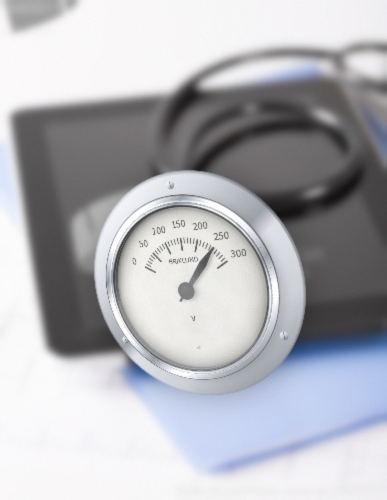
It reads 250,V
